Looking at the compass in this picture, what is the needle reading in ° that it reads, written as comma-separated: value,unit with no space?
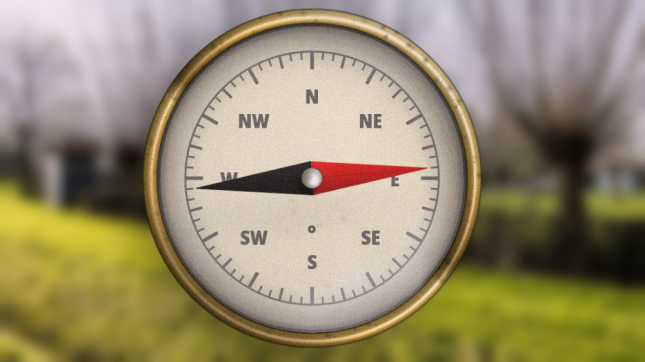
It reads 85,°
